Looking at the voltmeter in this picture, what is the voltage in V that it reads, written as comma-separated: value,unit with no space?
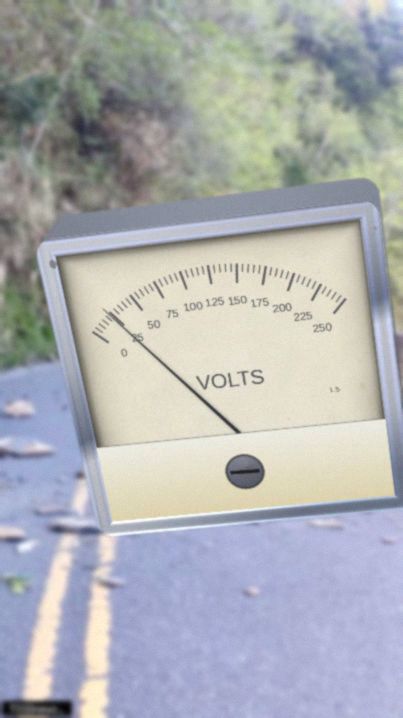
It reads 25,V
